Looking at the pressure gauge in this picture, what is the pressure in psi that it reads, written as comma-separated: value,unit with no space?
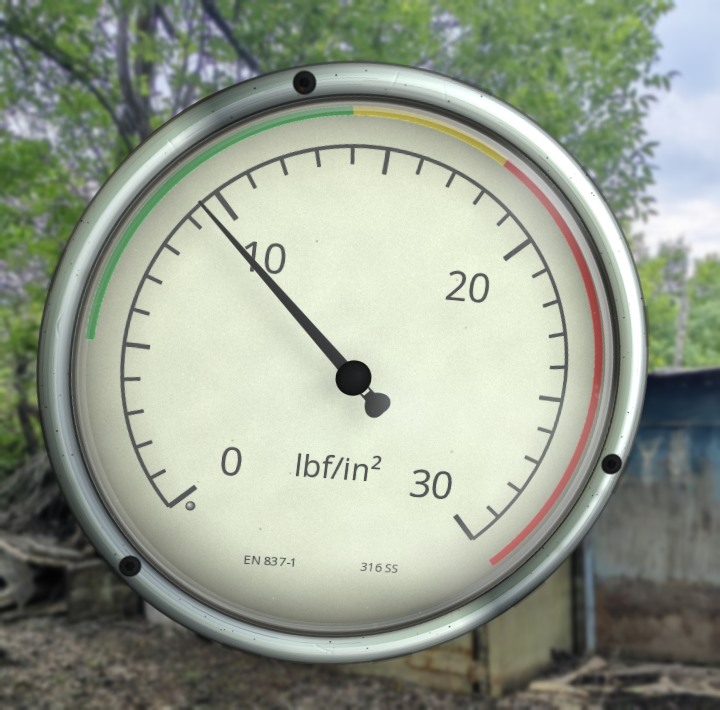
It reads 9.5,psi
